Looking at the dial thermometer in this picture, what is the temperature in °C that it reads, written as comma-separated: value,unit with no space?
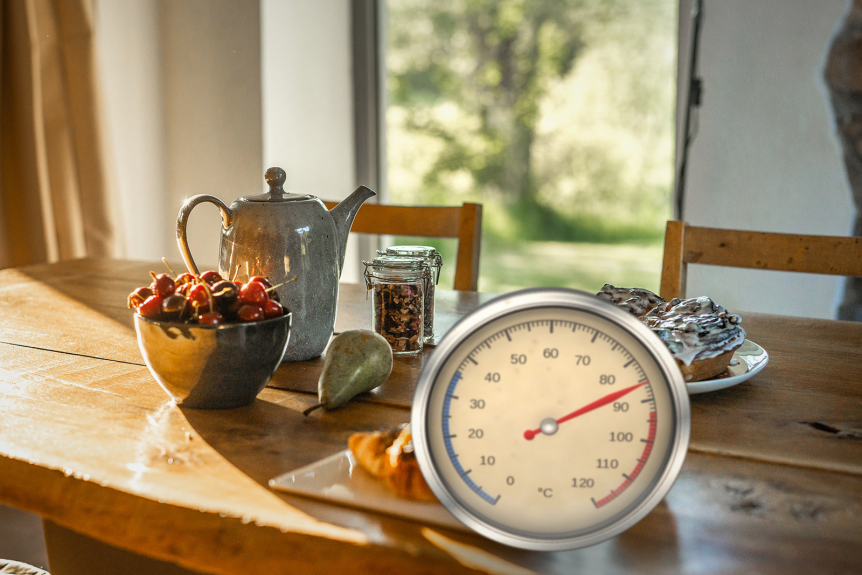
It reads 85,°C
